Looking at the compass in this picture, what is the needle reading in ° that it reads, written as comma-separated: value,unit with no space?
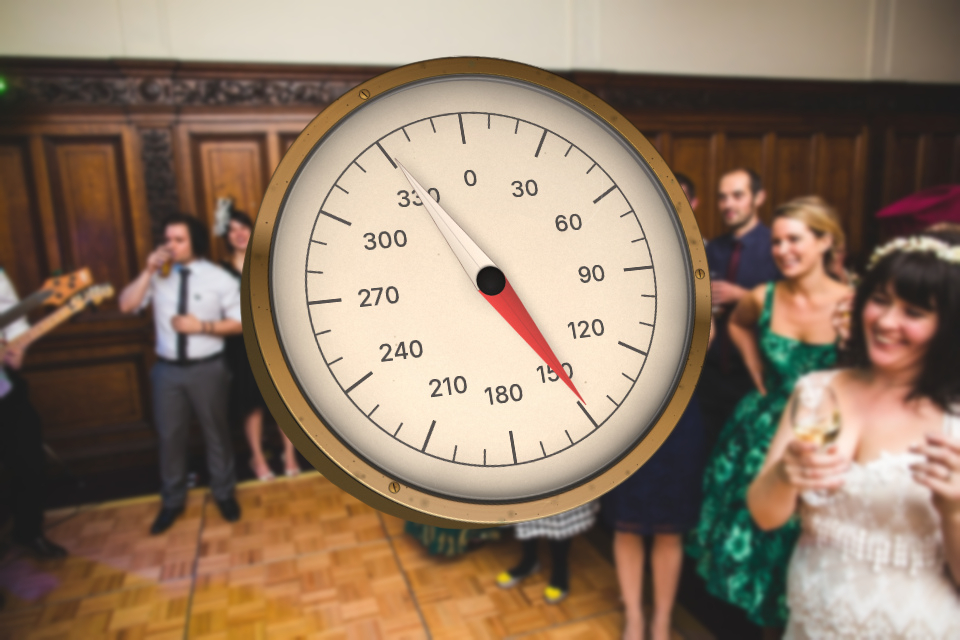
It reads 150,°
